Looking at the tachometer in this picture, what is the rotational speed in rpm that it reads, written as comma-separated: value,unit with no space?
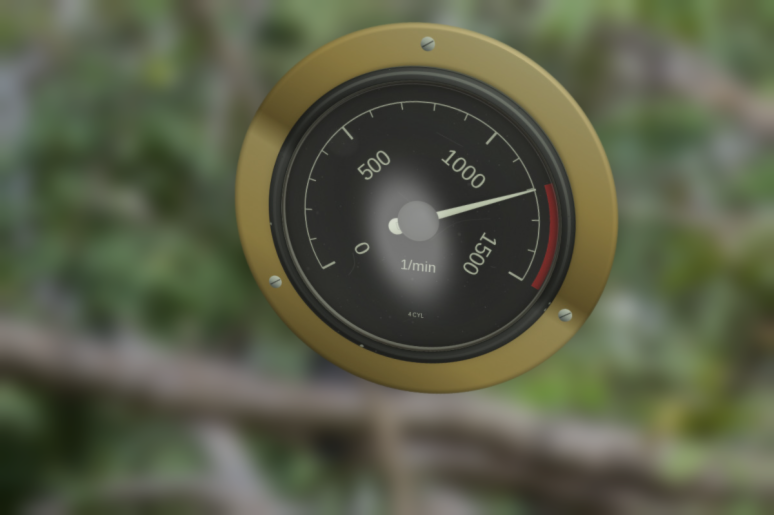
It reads 1200,rpm
